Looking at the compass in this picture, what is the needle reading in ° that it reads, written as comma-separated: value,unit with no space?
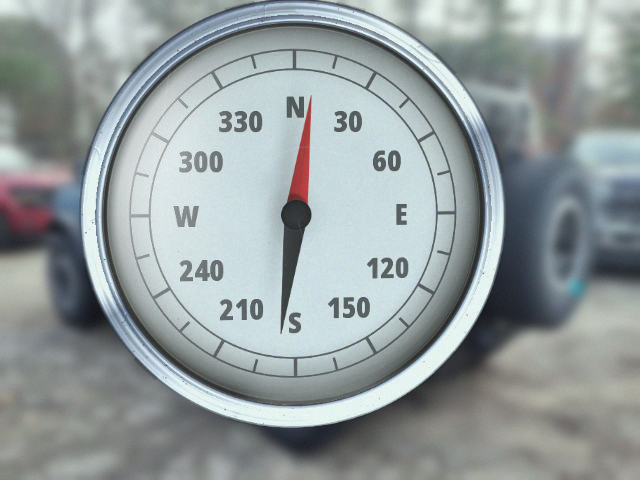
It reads 7.5,°
